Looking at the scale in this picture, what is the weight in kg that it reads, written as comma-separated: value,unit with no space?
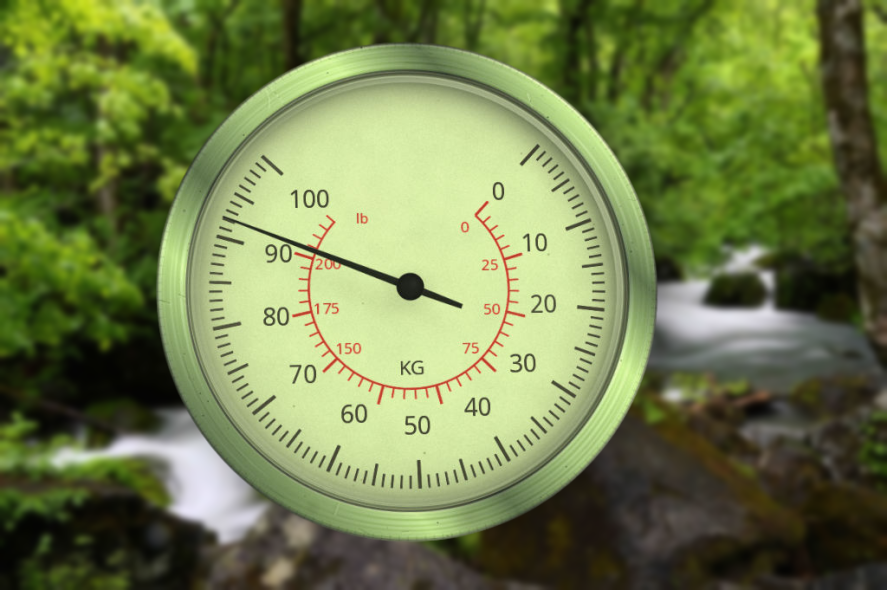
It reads 92,kg
